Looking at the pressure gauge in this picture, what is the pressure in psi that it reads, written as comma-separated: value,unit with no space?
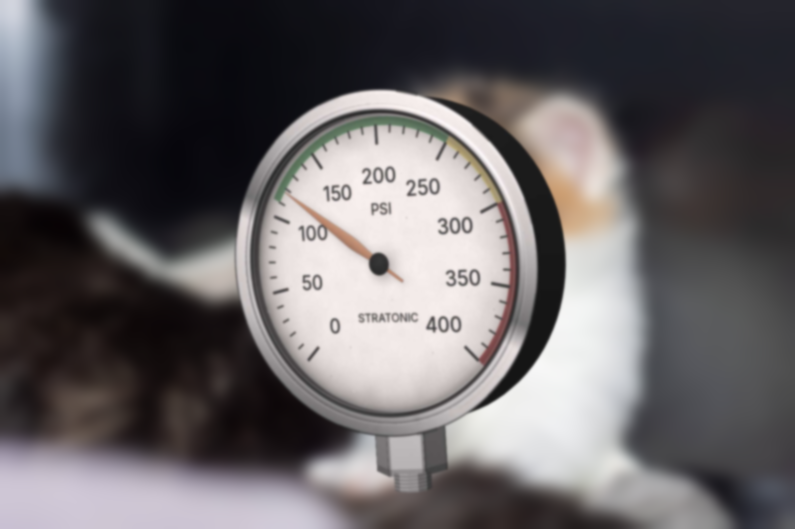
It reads 120,psi
